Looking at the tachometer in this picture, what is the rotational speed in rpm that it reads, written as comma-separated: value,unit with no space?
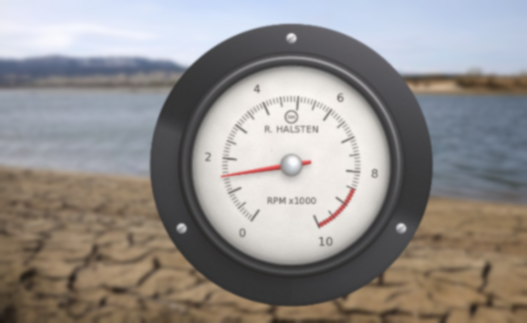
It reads 1500,rpm
